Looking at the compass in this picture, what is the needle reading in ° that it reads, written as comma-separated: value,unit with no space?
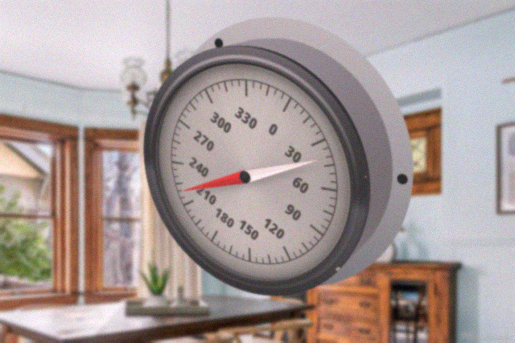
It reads 220,°
